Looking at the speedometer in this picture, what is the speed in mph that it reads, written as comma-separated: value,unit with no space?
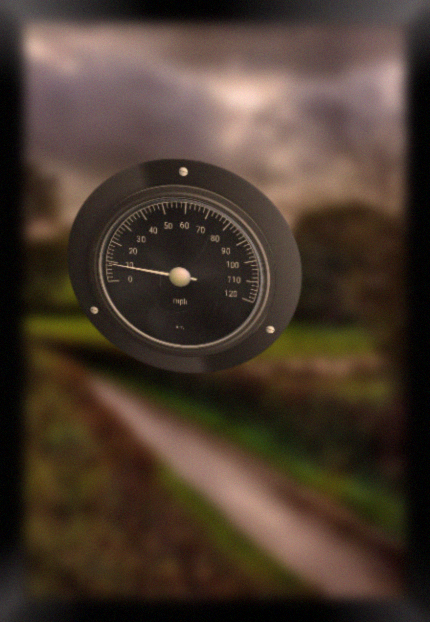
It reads 10,mph
